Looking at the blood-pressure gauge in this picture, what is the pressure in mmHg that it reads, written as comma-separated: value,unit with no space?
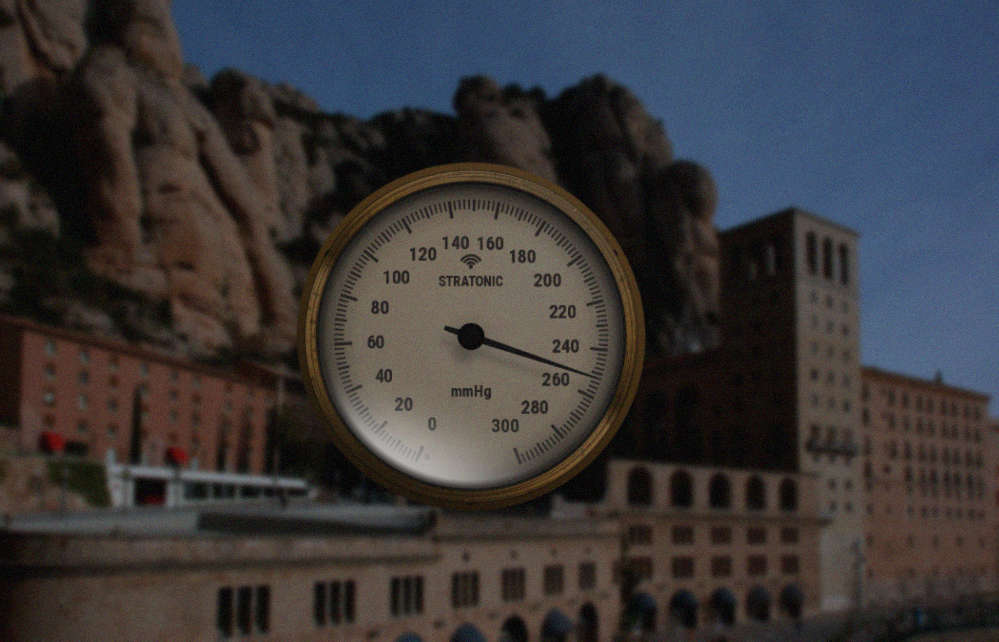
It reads 252,mmHg
